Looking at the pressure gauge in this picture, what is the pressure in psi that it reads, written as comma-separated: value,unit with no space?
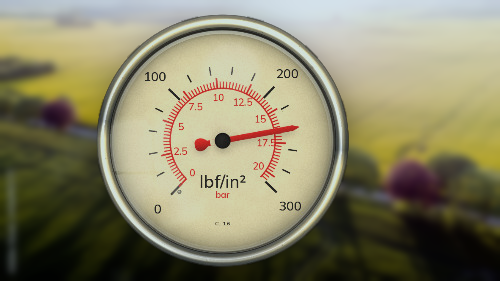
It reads 240,psi
